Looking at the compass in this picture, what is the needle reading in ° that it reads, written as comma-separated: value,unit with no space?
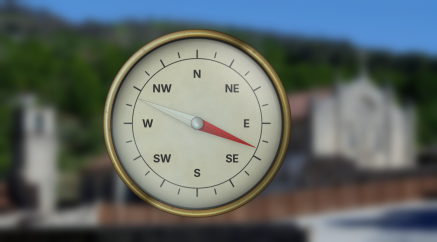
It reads 112.5,°
